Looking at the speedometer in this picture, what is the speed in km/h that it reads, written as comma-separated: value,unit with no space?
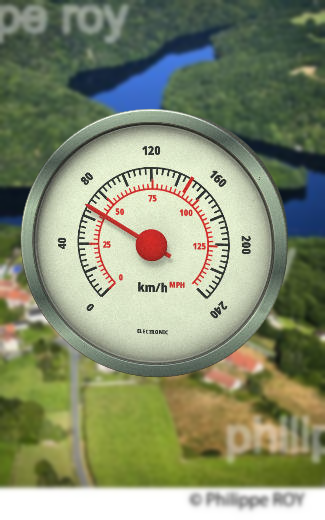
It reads 68,km/h
